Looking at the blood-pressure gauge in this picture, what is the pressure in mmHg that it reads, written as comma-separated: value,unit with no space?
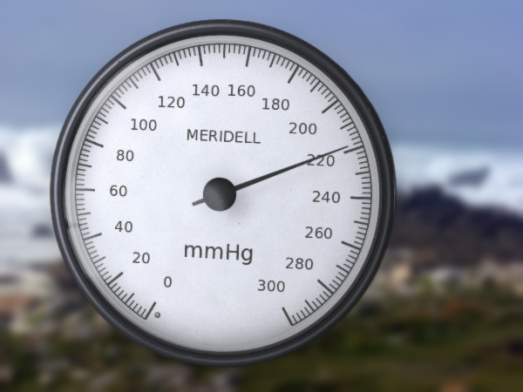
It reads 218,mmHg
